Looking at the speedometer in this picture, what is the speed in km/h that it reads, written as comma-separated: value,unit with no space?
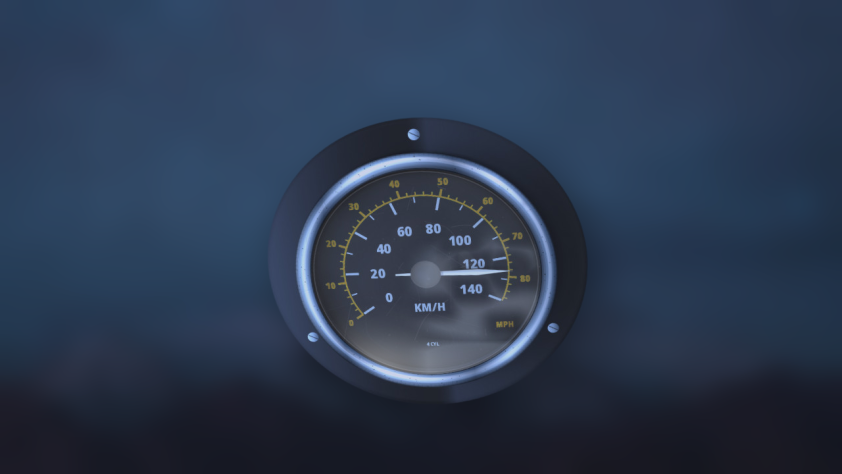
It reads 125,km/h
